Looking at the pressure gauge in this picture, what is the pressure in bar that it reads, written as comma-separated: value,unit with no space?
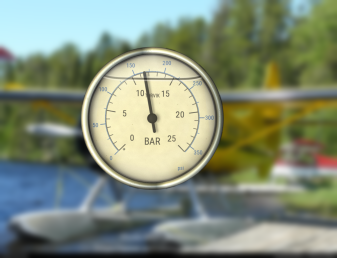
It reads 11.5,bar
